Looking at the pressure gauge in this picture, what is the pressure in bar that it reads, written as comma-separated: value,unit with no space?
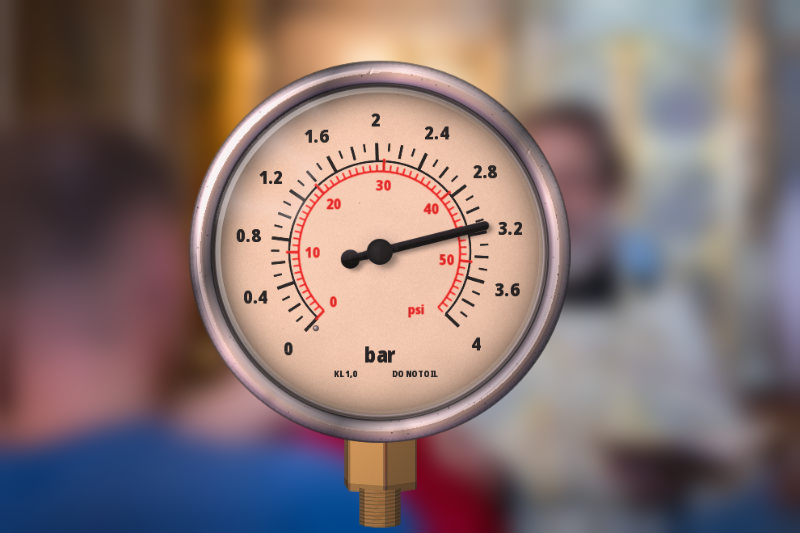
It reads 3.15,bar
